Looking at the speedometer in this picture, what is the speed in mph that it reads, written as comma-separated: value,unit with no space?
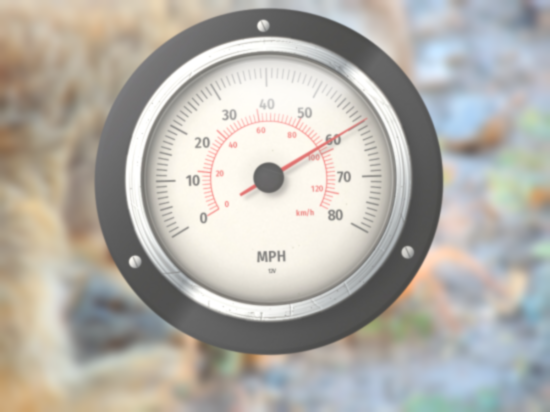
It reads 60,mph
